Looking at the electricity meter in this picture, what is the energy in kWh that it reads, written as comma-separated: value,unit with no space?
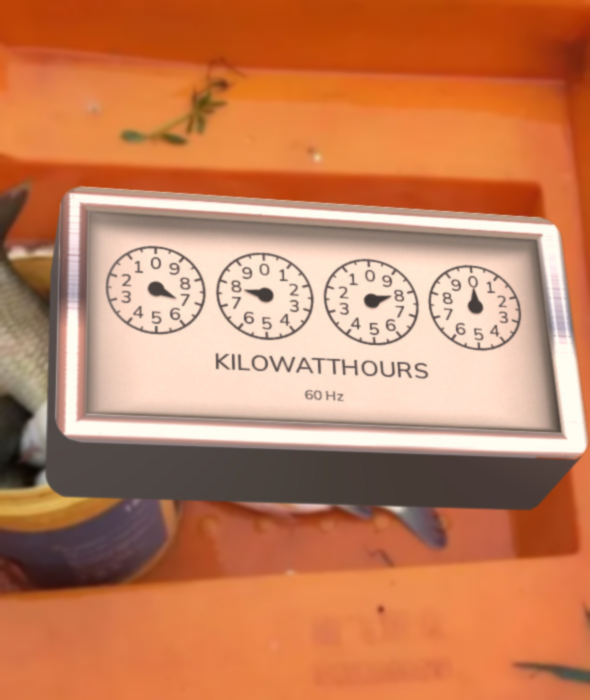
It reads 6780,kWh
